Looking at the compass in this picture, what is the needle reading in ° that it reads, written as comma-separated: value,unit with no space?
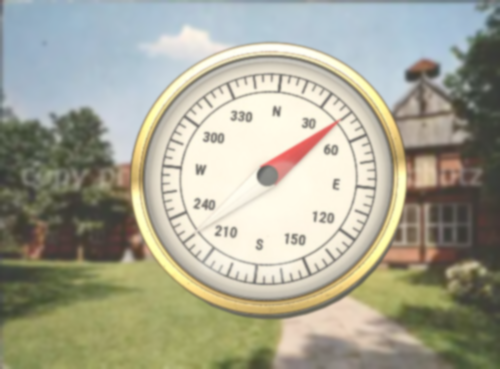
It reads 45,°
